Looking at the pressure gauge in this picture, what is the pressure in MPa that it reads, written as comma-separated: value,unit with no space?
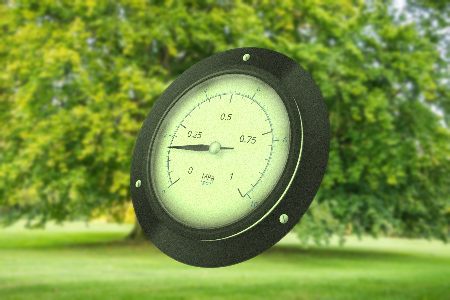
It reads 0.15,MPa
